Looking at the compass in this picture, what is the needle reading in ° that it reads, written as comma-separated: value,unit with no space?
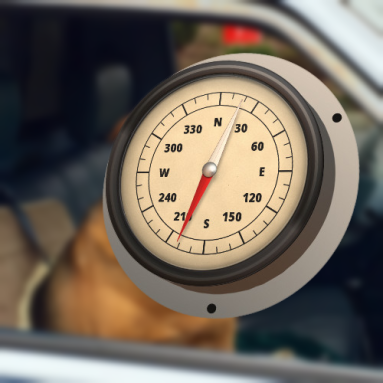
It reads 200,°
